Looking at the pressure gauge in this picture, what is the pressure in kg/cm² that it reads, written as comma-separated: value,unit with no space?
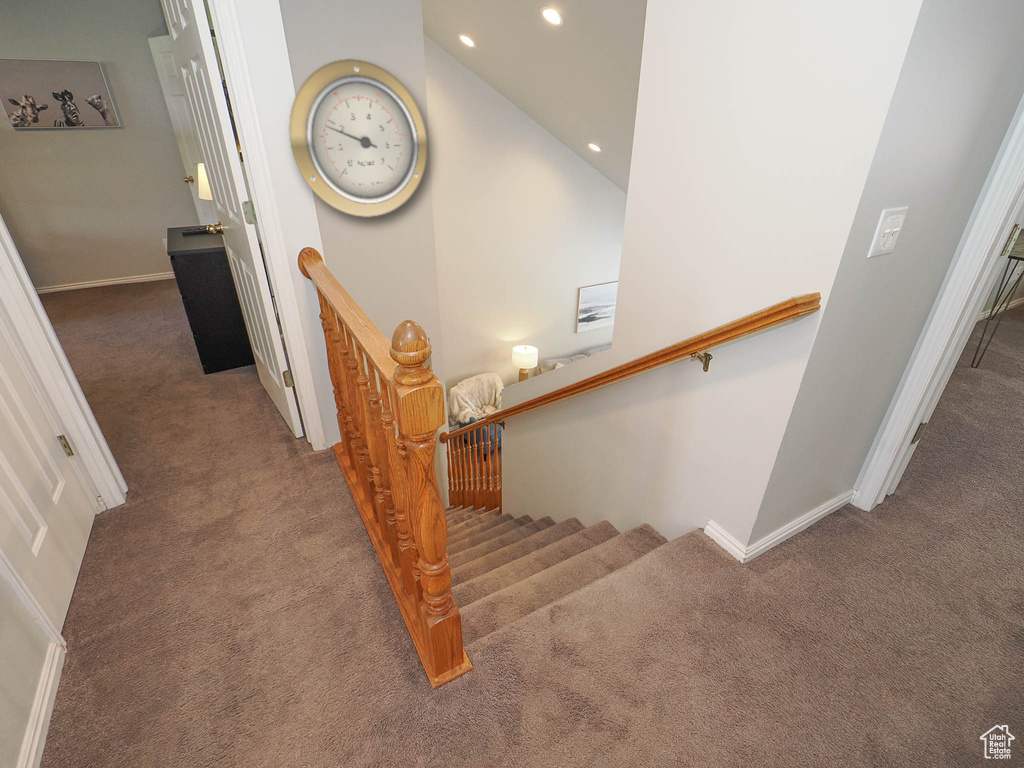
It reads 1.75,kg/cm²
